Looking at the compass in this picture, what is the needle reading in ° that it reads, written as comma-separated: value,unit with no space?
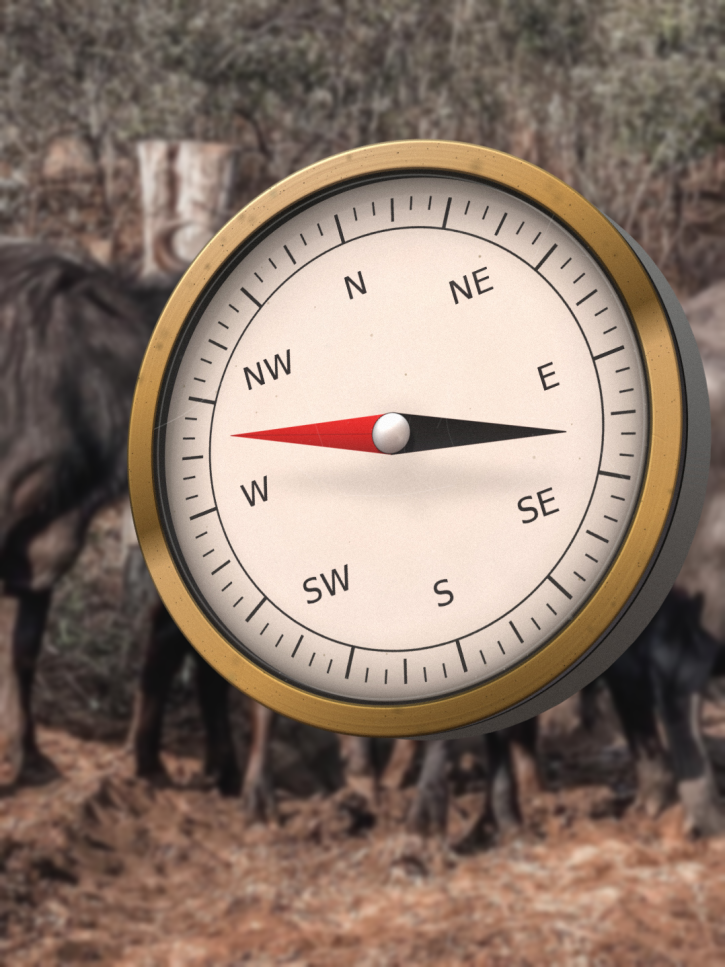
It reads 290,°
